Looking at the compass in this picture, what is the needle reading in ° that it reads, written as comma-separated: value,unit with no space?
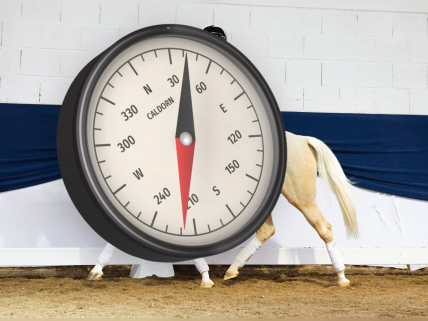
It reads 220,°
